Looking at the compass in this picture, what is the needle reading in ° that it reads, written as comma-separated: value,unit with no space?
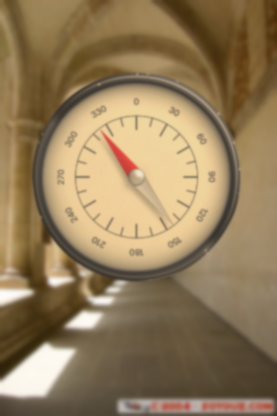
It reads 322.5,°
